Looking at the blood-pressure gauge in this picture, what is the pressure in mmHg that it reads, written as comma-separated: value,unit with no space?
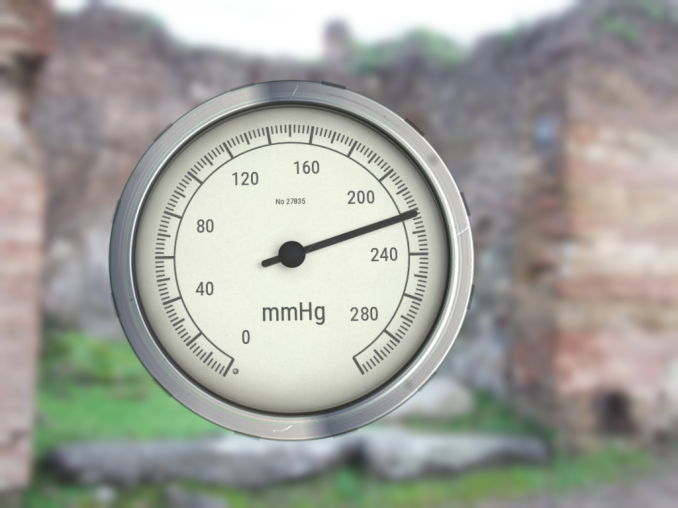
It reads 222,mmHg
